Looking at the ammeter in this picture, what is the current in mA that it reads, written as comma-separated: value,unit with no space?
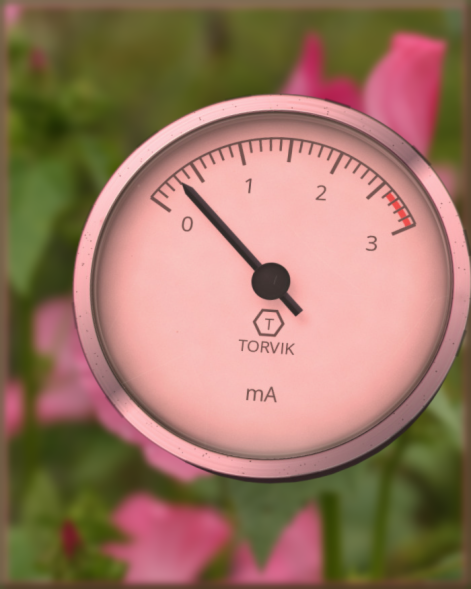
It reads 0.3,mA
